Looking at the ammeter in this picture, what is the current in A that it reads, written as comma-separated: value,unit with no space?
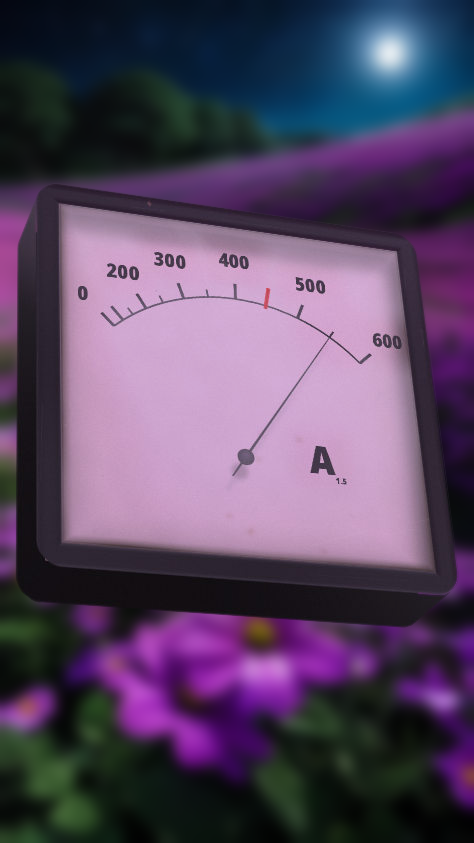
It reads 550,A
